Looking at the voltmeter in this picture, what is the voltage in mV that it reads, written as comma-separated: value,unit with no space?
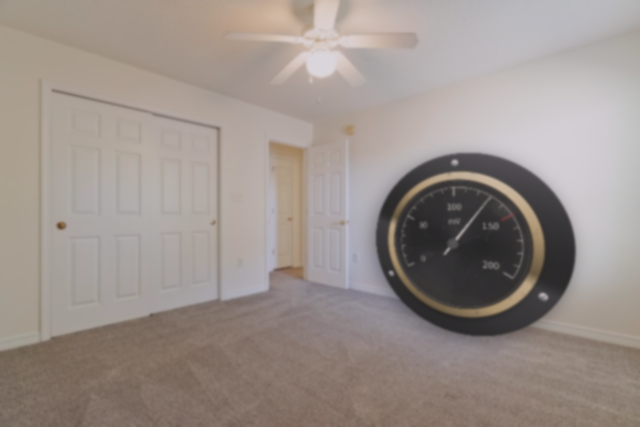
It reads 130,mV
